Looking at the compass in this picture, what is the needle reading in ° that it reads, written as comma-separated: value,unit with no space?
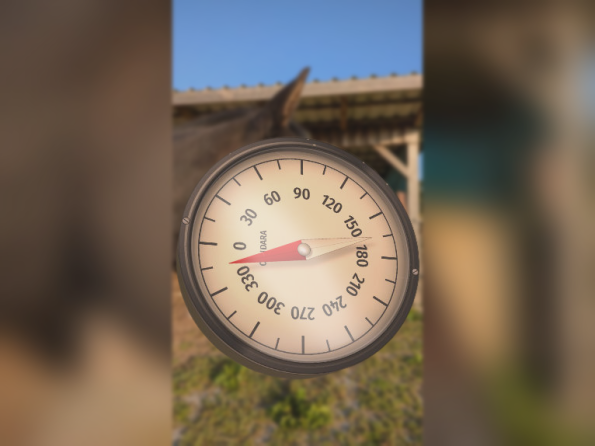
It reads 345,°
